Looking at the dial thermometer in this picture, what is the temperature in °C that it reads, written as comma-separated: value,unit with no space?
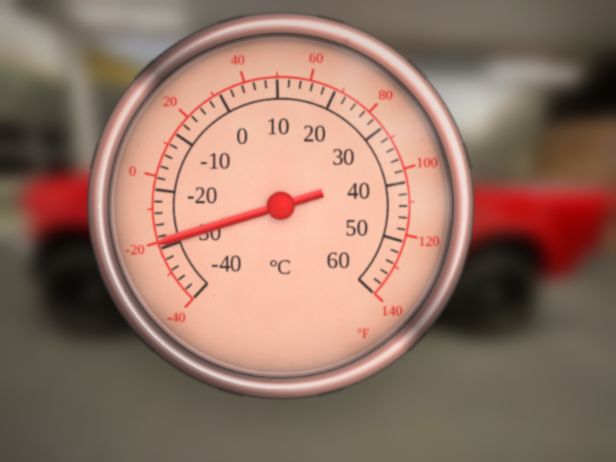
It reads -29,°C
